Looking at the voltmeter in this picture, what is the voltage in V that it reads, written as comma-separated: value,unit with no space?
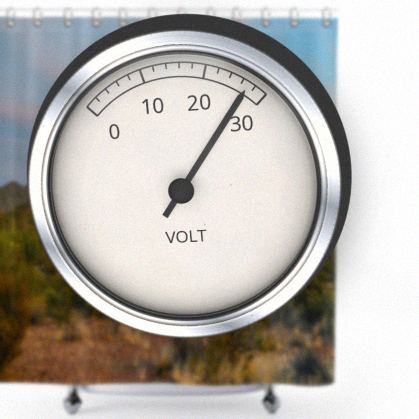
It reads 27,V
